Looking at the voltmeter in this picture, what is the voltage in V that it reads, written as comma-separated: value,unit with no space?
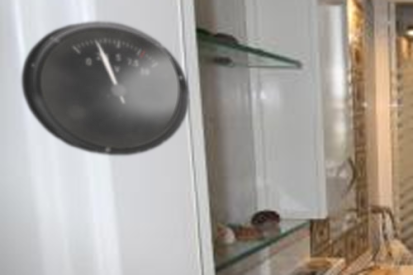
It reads 2.5,V
